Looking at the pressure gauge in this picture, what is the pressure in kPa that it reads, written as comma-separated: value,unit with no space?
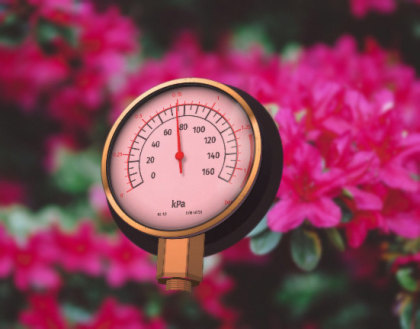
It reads 75,kPa
